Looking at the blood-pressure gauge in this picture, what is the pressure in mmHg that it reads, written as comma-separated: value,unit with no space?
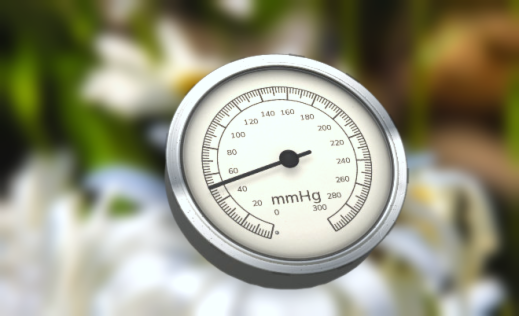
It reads 50,mmHg
